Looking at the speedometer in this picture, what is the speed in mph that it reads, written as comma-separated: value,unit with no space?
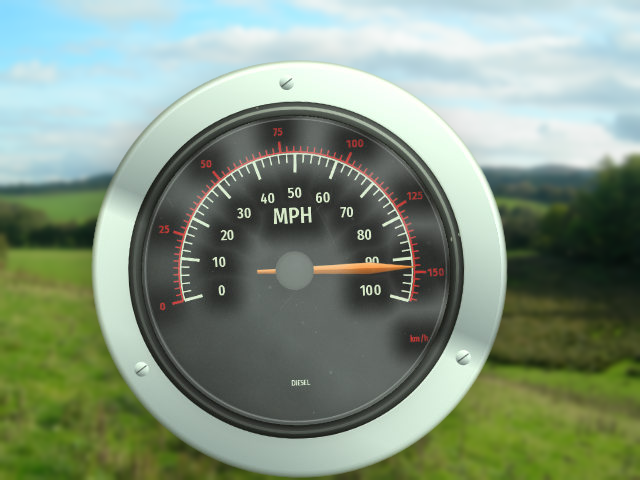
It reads 92,mph
